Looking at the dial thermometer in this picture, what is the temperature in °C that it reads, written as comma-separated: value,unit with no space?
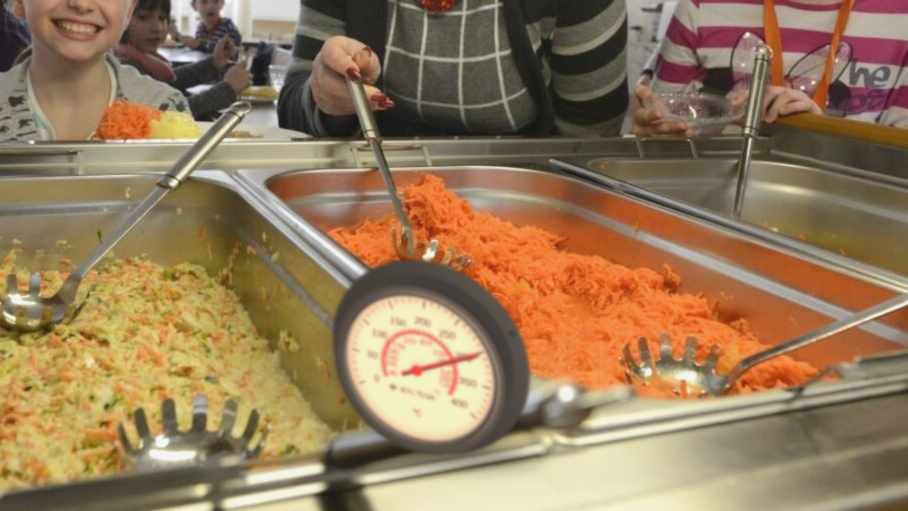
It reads 300,°C
